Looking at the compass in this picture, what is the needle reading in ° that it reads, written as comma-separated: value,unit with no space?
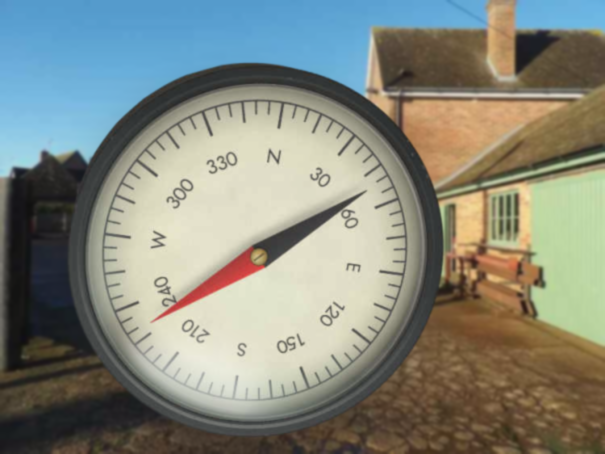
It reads 230,°
